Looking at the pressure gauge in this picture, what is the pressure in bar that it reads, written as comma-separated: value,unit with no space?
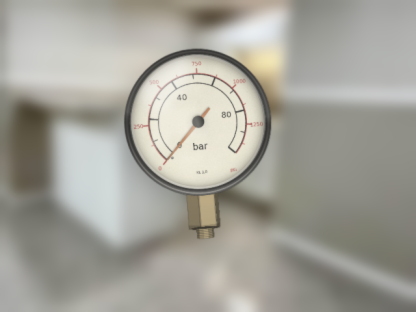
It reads 0,bar
